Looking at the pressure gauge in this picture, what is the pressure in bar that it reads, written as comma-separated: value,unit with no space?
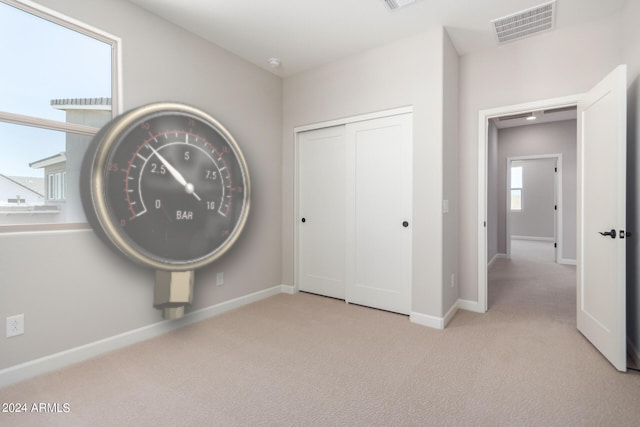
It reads 3,bar
